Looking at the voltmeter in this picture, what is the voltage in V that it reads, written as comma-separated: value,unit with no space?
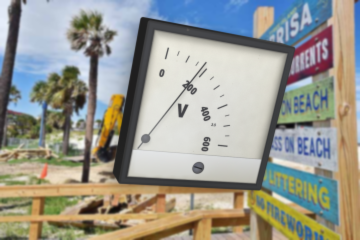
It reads 175,V
